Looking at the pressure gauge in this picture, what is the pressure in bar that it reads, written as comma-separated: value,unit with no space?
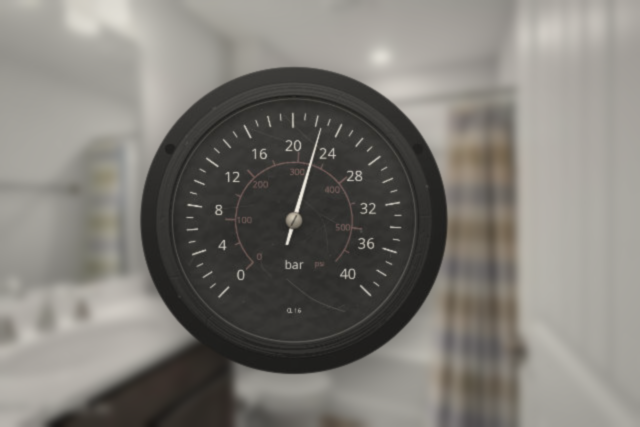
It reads 22.5,bar
